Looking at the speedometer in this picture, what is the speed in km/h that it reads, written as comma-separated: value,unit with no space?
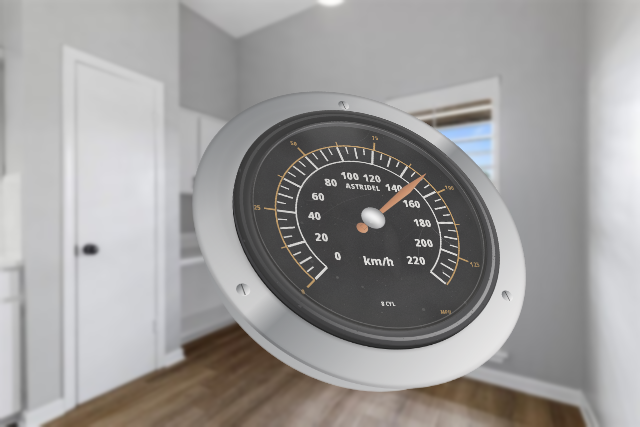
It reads 150,km/h
